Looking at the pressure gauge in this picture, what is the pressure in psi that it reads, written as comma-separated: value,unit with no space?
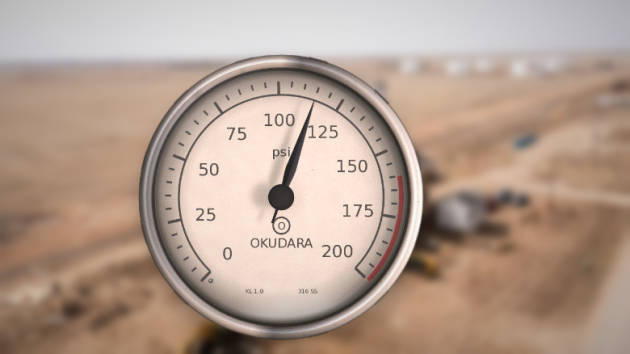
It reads 115,psi
